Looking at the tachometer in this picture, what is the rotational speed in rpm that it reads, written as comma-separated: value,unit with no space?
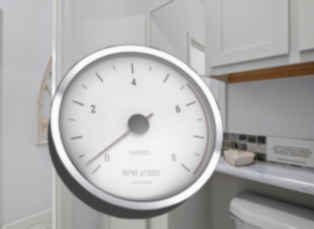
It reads 250,rpm
